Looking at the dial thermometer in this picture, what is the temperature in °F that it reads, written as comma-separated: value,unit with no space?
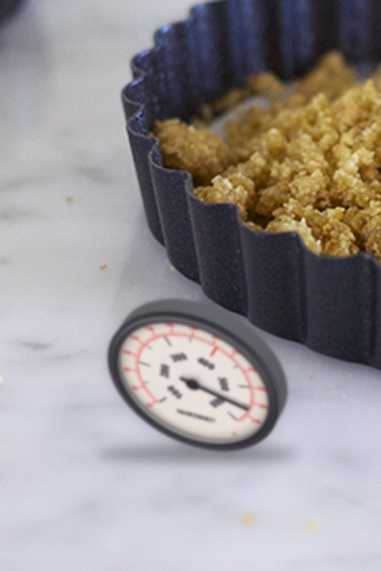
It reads 550,°F
